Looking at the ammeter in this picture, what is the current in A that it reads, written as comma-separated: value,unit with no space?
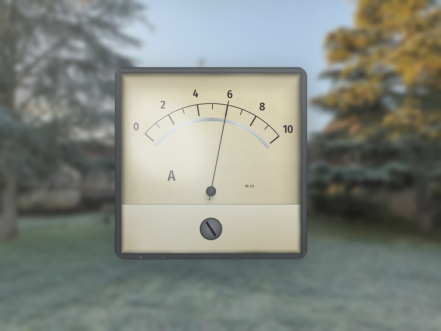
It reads 6,A
